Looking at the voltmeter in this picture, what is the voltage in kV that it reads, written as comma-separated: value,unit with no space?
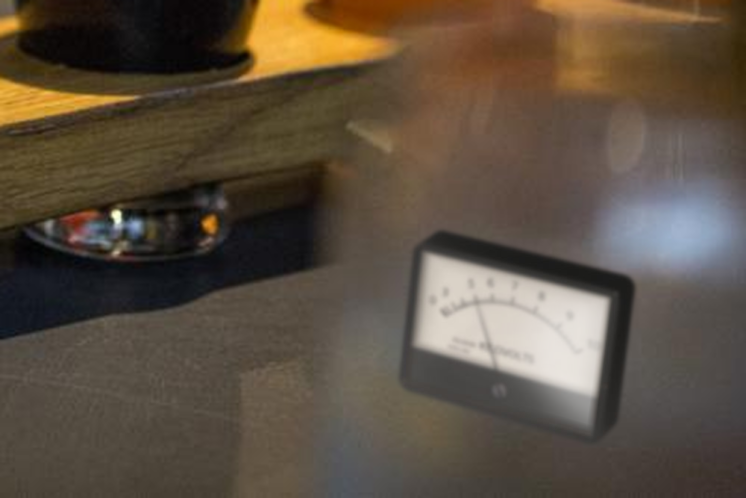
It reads 5,kV
